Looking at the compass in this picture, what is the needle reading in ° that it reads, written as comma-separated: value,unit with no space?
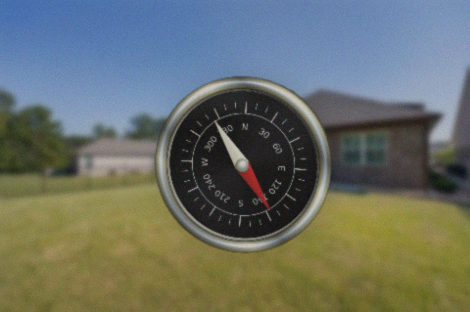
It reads 145,°
